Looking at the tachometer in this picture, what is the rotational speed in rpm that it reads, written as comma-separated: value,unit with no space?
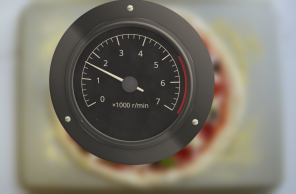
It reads 1600,rpm
